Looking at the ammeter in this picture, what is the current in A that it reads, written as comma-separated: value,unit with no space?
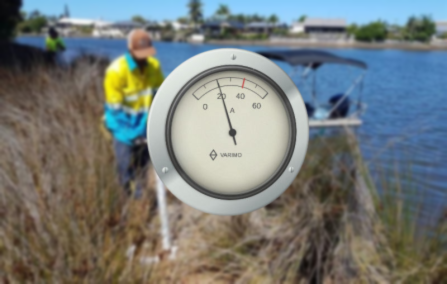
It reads 20,A
